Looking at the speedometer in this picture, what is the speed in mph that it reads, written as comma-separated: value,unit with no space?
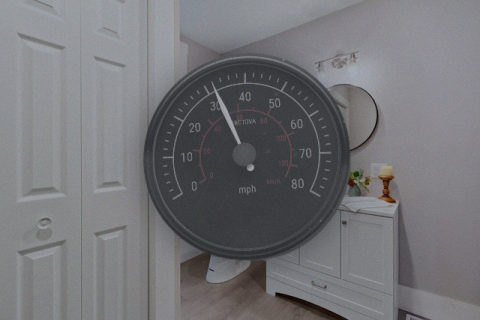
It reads 32,mph
